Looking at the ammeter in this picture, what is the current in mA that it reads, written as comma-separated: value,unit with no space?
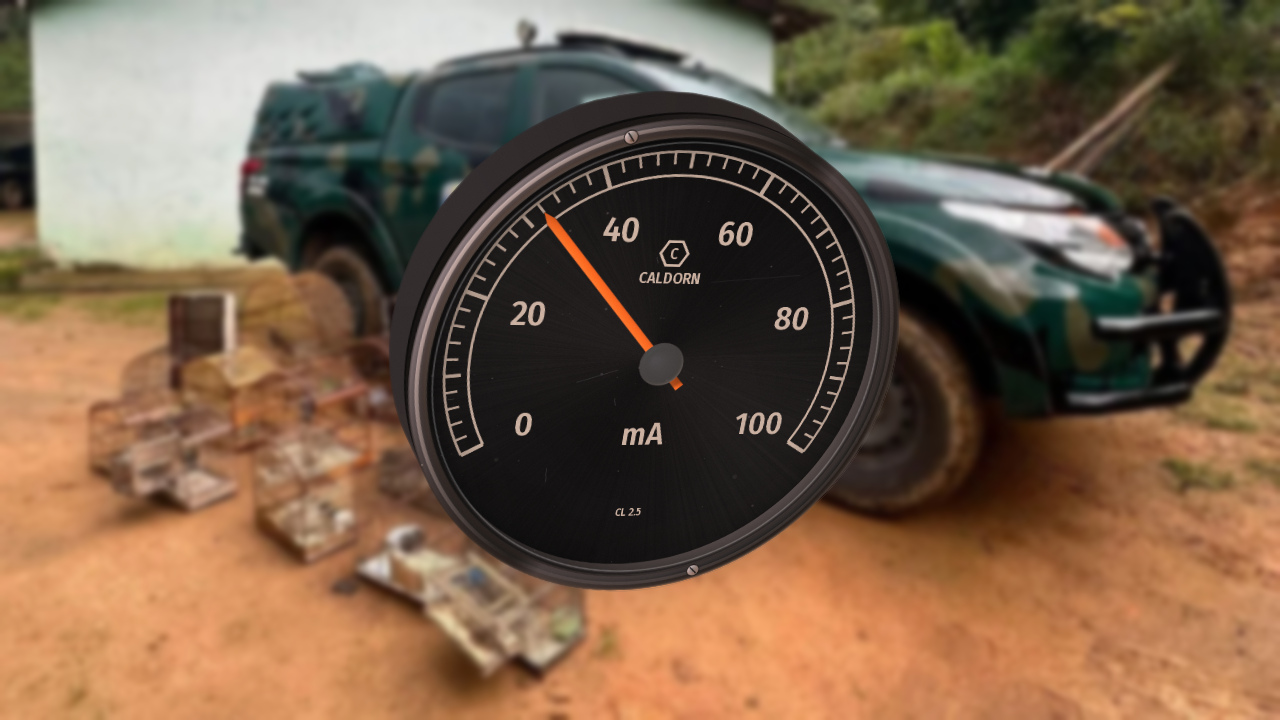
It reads 32,mA
